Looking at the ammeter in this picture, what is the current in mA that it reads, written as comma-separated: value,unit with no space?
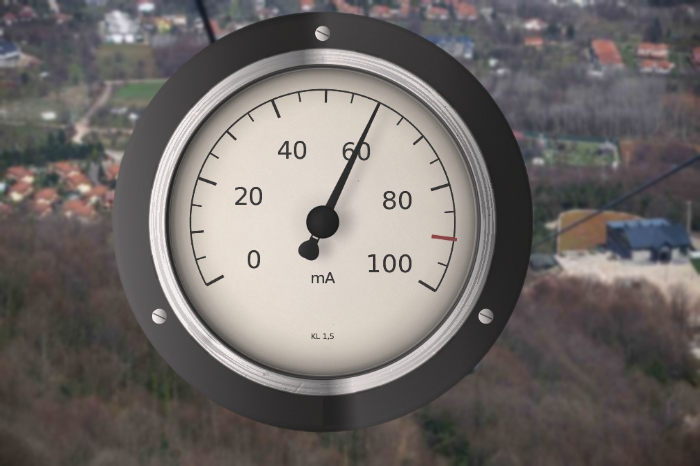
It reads 60,mA
